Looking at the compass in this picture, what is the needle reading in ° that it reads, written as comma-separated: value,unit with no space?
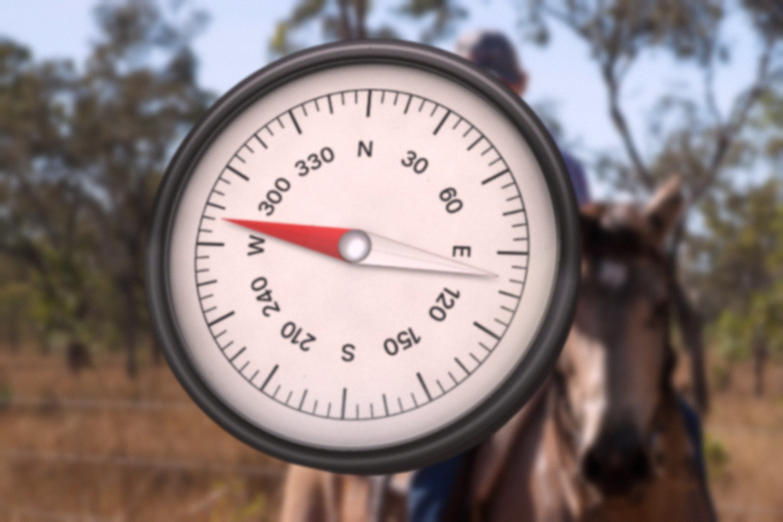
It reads 280,°
